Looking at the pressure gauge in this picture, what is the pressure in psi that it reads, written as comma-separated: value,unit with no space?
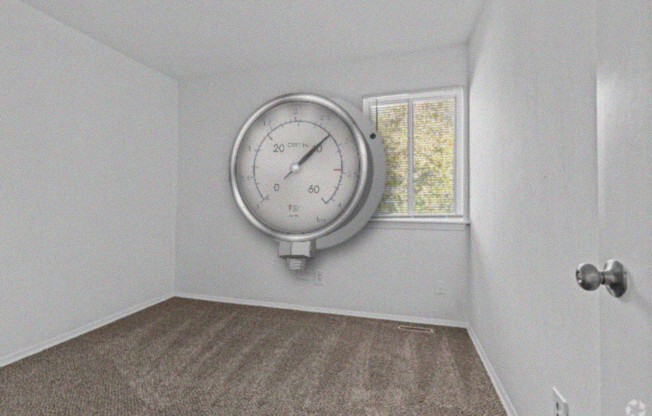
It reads 40,psi
